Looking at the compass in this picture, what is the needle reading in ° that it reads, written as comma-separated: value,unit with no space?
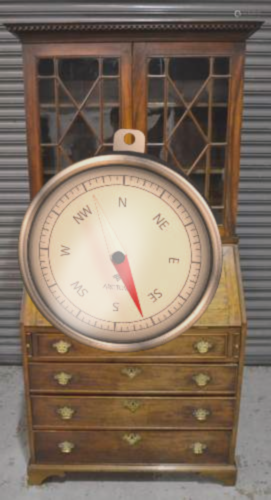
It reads 155,°
